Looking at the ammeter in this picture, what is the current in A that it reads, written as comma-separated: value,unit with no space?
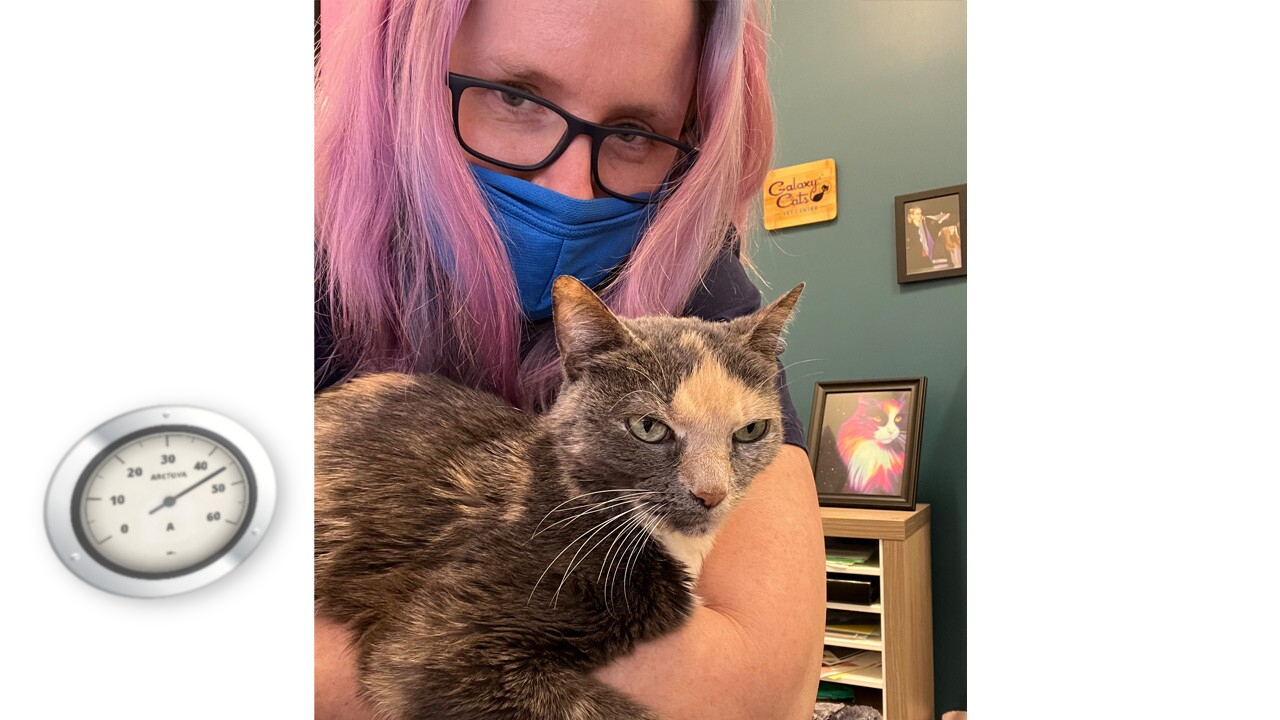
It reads 45,A
